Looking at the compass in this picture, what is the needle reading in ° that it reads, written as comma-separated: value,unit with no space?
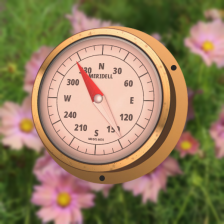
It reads 325,°
